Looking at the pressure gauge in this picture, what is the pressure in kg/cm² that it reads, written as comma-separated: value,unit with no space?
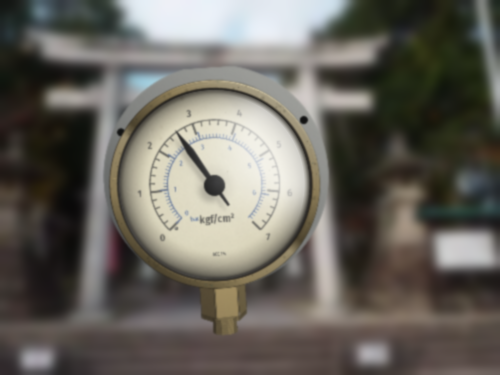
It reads 2.6,kg/cm²
